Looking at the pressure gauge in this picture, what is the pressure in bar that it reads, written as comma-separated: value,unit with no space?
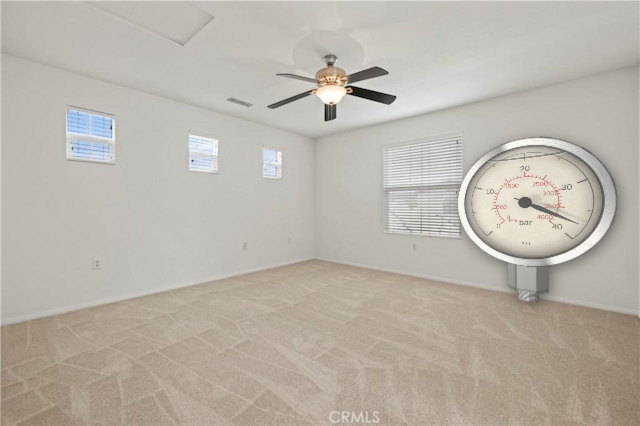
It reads 37.5,bar
